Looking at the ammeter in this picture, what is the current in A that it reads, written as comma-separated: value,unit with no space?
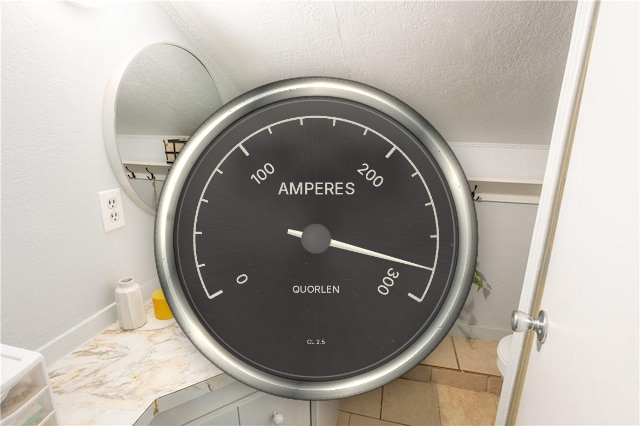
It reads 280,A
